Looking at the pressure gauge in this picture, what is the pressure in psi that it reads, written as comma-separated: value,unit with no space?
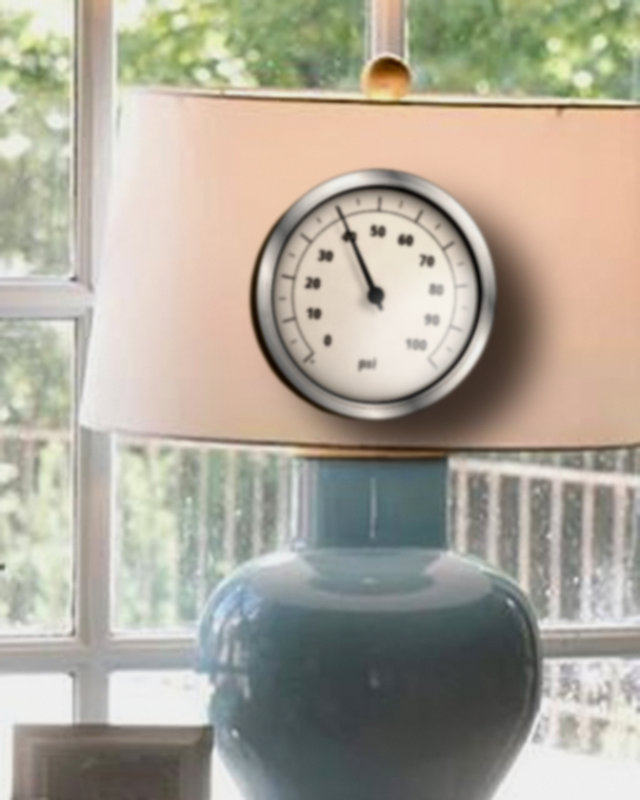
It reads 40,psi
